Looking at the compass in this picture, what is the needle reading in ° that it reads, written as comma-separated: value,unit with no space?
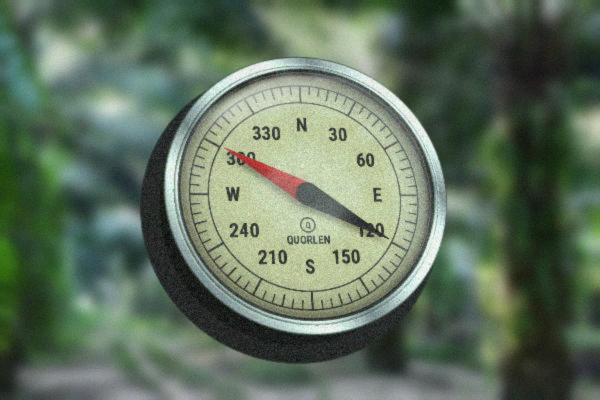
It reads 300,°
